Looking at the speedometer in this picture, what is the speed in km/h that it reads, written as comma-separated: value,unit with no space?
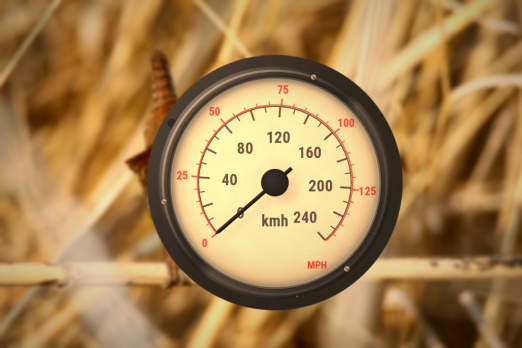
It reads 0,km/h
